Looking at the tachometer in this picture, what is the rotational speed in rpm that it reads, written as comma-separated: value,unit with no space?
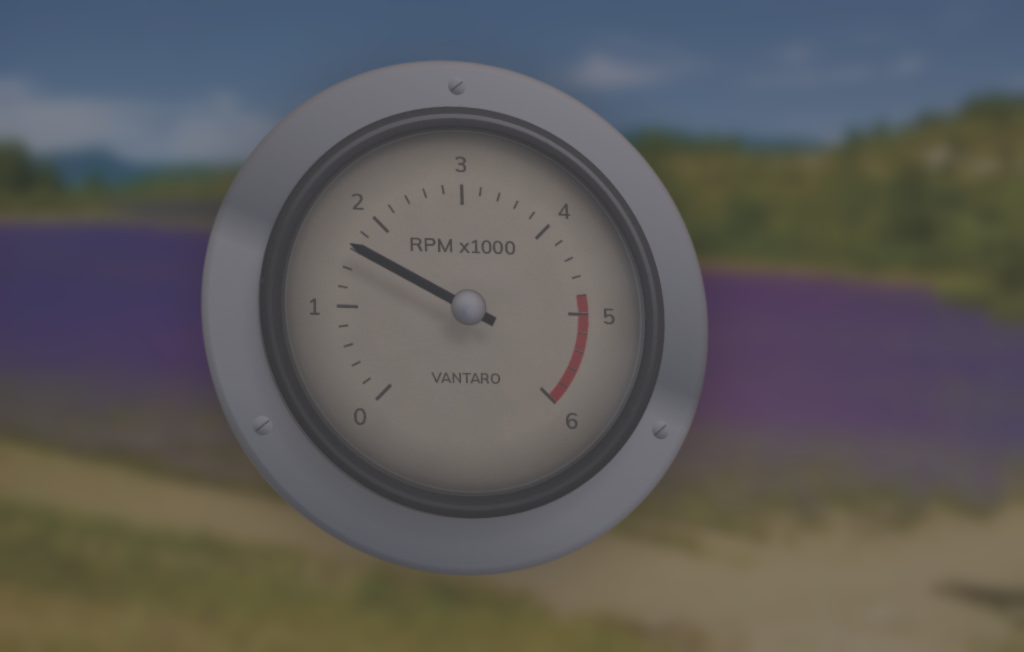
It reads 1600,rpm
